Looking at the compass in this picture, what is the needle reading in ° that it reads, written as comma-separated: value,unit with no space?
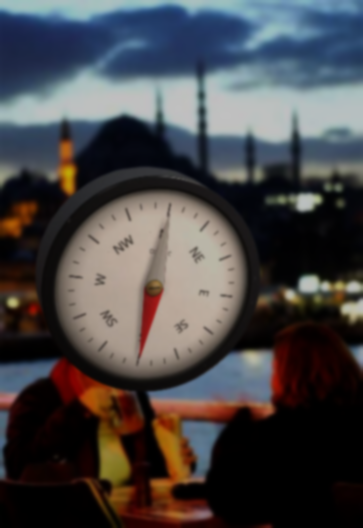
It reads 180,°
